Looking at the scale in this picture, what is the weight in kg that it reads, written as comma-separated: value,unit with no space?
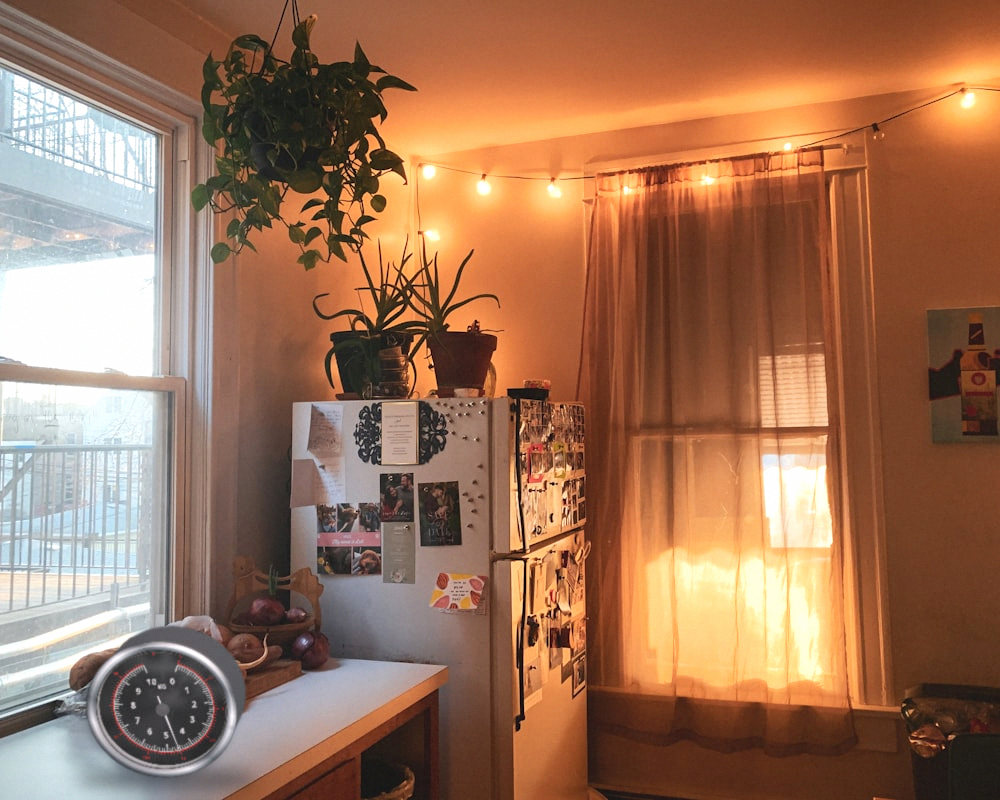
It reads 4.5,kg
